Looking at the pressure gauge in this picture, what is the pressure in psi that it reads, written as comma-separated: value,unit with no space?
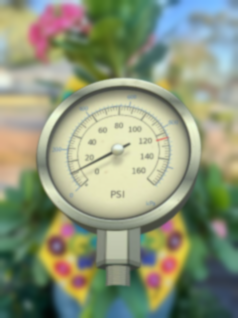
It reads 10,psi
